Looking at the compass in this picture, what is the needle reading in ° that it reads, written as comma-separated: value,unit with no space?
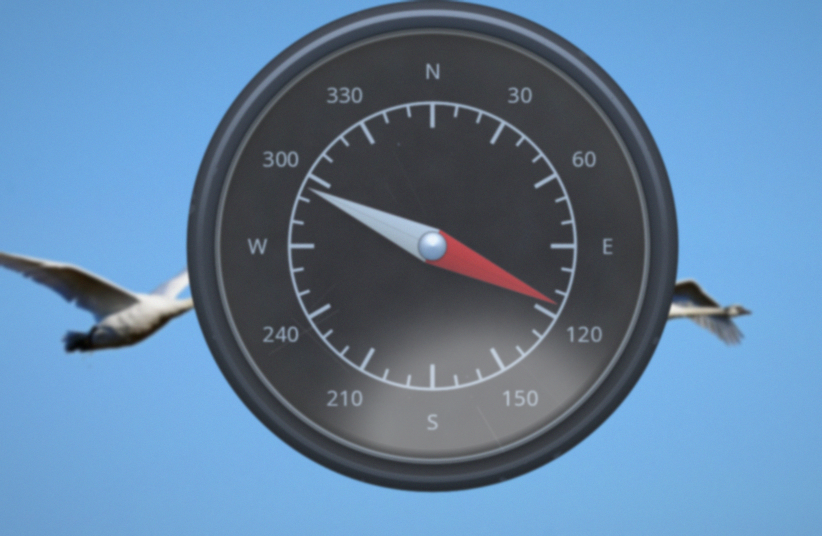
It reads 115,°
